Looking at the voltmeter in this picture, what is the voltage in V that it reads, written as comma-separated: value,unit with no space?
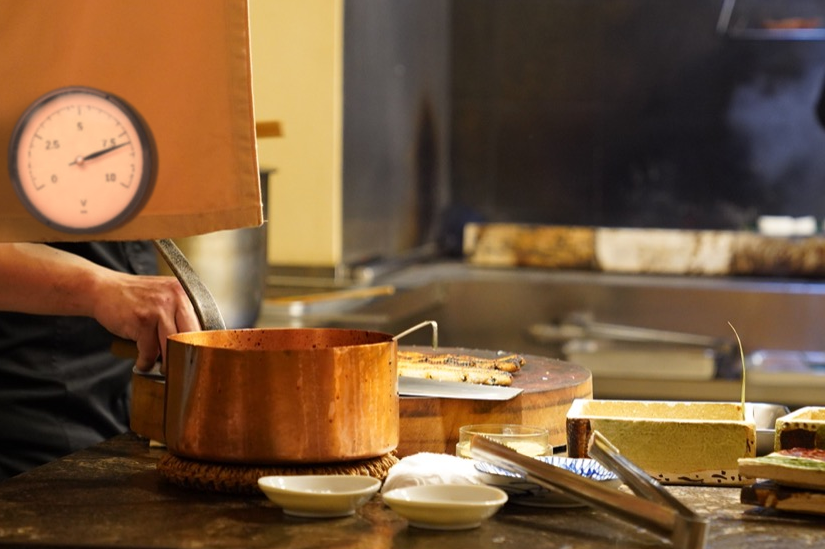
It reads 8,V
